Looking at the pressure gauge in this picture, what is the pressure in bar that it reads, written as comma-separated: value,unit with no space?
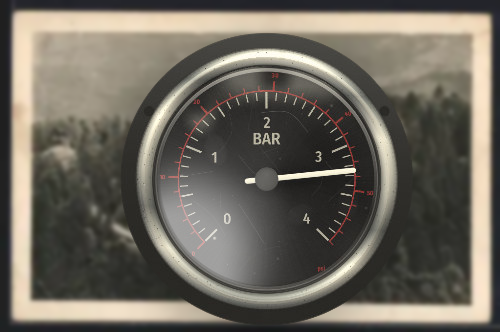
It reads 3.25,bar
